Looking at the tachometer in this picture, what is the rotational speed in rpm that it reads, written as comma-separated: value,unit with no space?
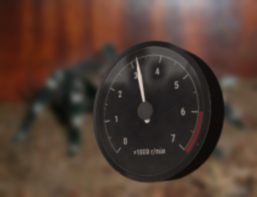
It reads 3250,rpm
